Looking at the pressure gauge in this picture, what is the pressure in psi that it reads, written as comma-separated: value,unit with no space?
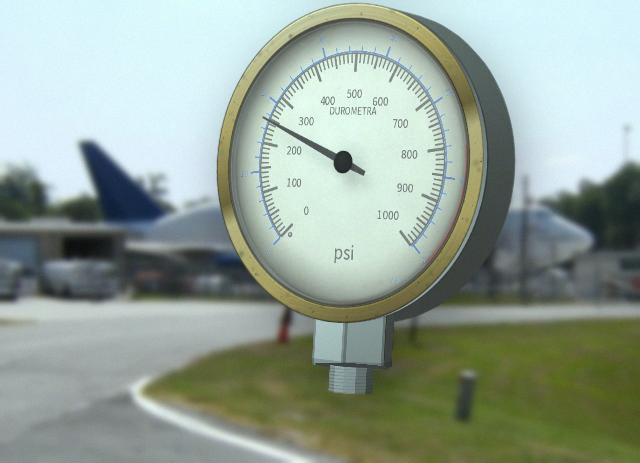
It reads 250,psi
